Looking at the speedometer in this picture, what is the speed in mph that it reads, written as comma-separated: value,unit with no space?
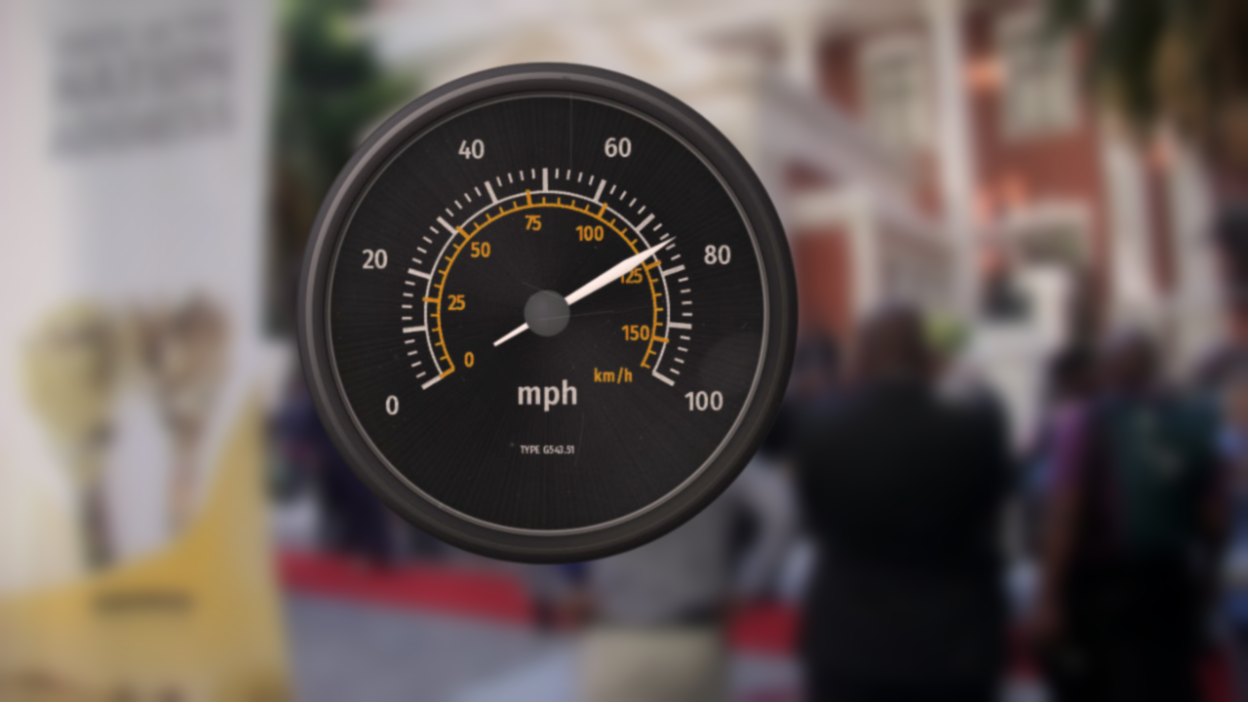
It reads 75,mph
